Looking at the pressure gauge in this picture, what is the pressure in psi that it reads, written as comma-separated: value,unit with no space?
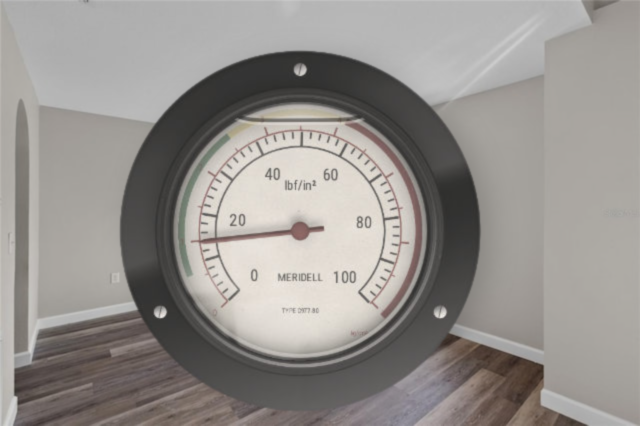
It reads 14,psi
